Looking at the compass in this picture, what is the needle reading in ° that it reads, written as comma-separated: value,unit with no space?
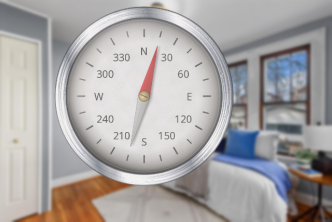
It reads 15,°
